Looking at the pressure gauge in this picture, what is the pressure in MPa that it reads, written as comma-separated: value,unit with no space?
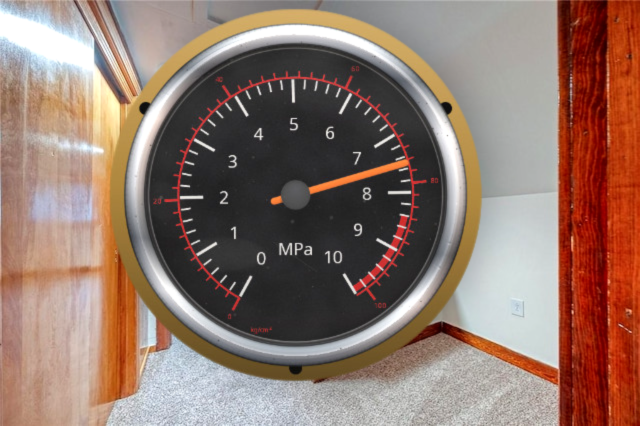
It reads 7.5,MPa
